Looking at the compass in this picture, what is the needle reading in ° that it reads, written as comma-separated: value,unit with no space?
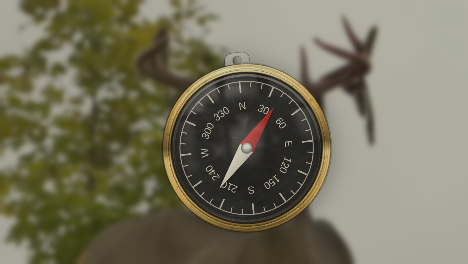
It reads 40,°
